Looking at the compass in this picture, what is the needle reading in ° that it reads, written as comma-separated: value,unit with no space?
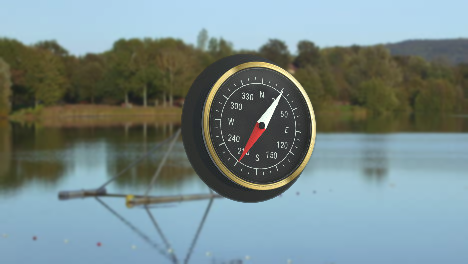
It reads 210,°
